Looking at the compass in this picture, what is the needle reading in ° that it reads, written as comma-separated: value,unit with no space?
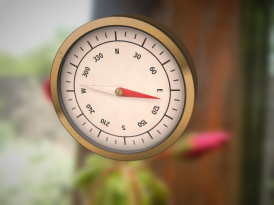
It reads 100,°
